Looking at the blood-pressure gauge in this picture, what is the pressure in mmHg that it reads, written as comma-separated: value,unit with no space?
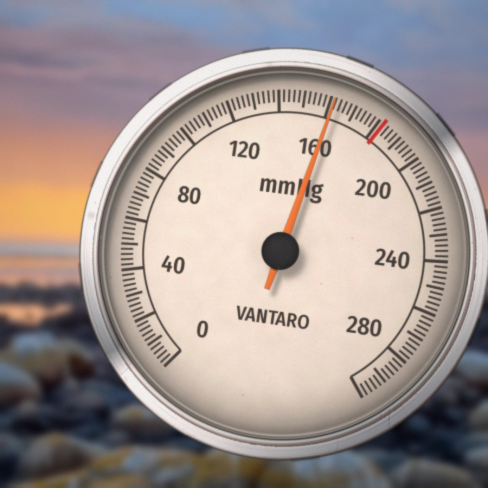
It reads 162,mmHg
